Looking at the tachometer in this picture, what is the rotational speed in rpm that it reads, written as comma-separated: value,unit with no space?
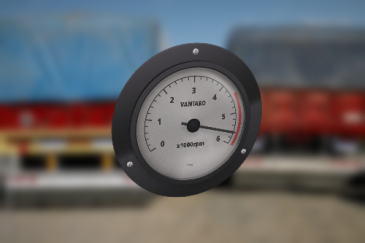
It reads 5600,rpm
